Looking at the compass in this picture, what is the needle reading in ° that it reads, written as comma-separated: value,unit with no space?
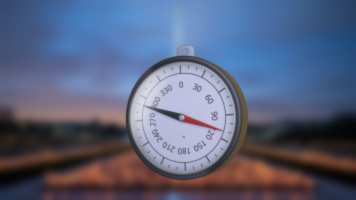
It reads 110,°
